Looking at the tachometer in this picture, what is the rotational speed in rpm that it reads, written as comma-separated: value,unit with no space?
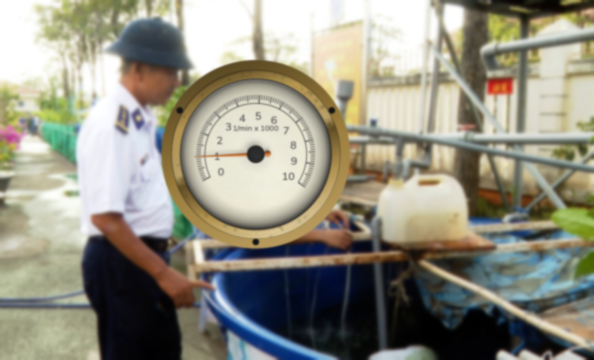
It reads 1000,rpm
